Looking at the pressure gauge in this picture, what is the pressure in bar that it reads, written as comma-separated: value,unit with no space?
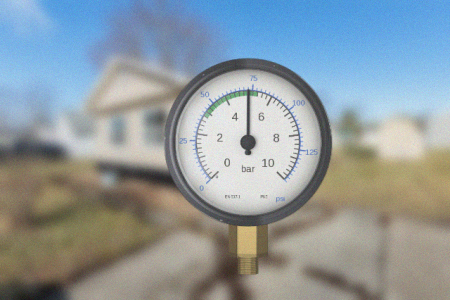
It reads 5,bar
